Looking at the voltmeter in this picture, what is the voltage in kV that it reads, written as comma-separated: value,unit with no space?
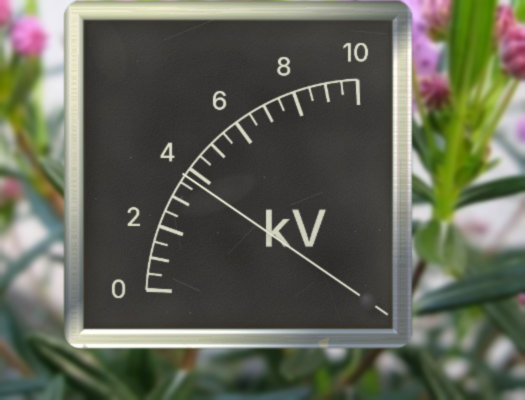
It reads 3.75,kV
